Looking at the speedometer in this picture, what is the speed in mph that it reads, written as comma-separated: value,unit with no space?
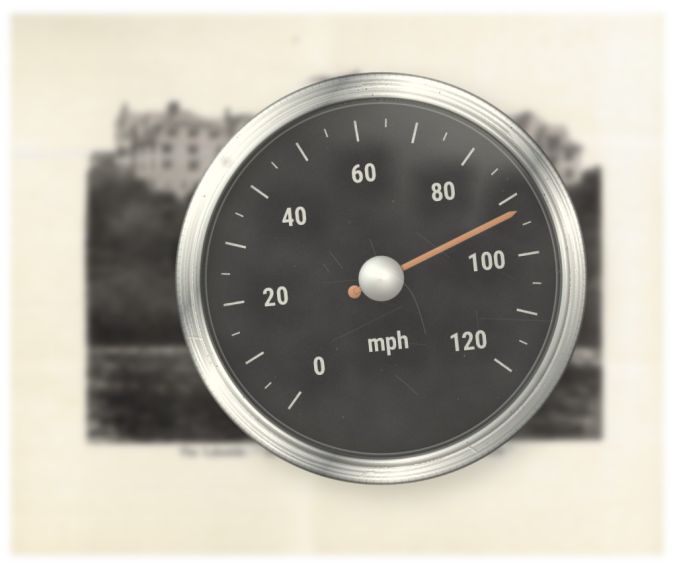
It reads 92.5,mph
